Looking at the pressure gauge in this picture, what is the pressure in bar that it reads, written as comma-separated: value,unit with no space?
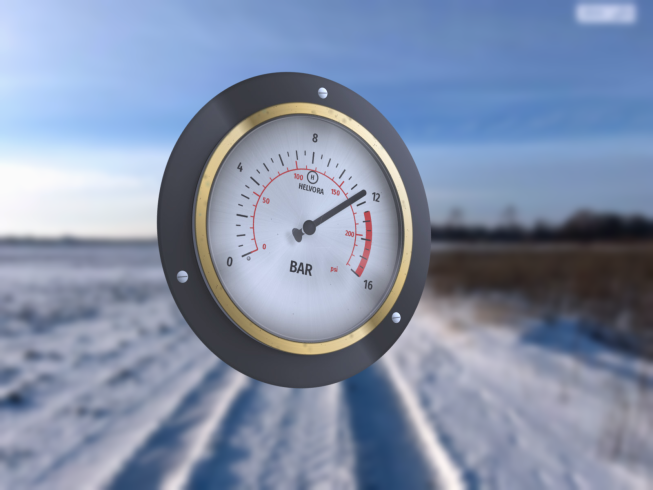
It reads 11.5,bar
